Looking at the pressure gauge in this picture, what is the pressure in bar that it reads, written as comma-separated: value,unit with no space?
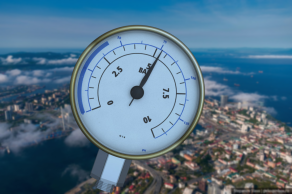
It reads 5.25,bar
